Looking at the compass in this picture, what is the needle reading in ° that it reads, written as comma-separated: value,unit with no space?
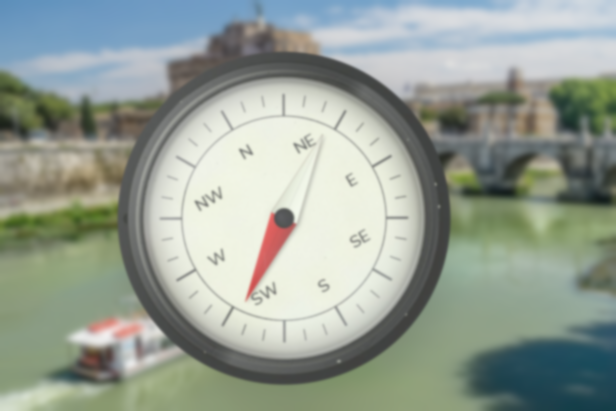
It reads 235,°
